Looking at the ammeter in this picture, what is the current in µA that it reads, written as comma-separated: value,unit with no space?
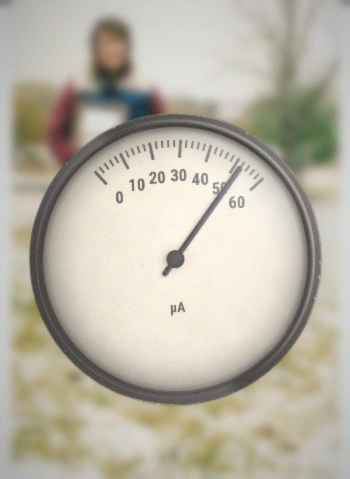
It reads 52,µA
